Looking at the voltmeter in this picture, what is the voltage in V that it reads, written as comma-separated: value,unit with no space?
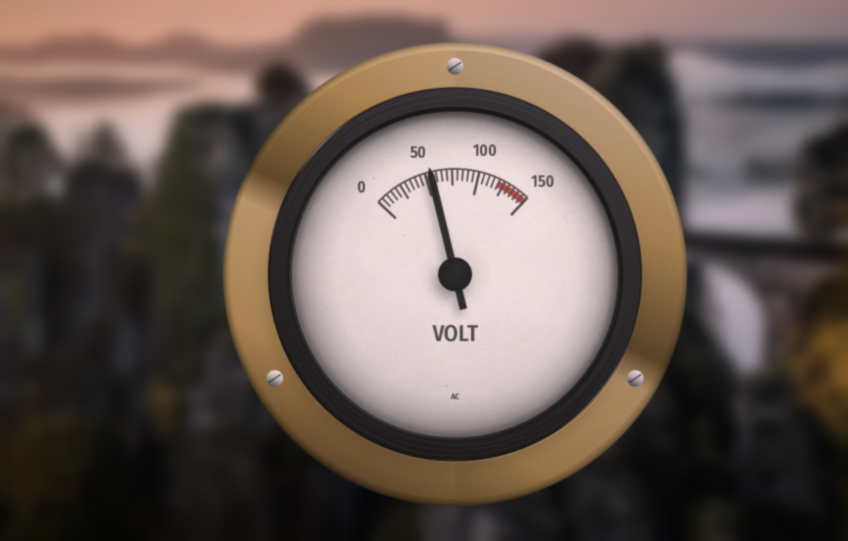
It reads 55,V
